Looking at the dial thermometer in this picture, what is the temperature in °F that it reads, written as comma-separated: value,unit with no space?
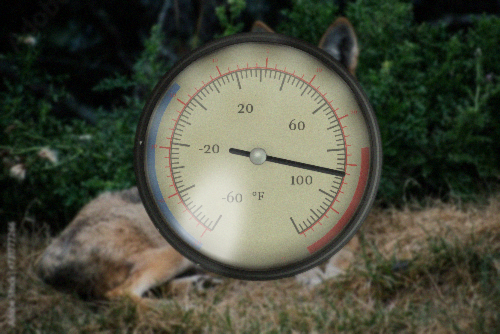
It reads 90,°F
